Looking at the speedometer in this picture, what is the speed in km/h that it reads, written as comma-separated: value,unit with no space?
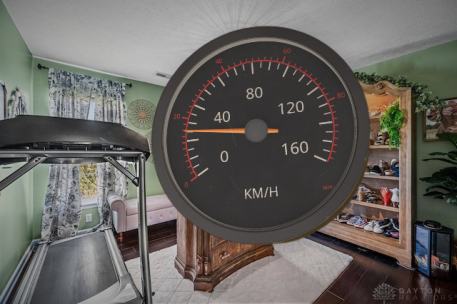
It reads 25,km/h
